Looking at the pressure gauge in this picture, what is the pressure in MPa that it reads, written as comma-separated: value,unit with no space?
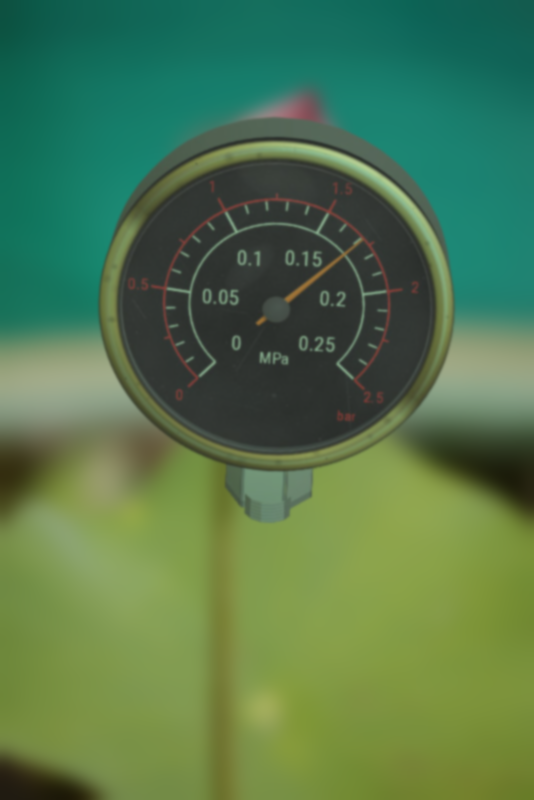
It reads 0.17,MPa
